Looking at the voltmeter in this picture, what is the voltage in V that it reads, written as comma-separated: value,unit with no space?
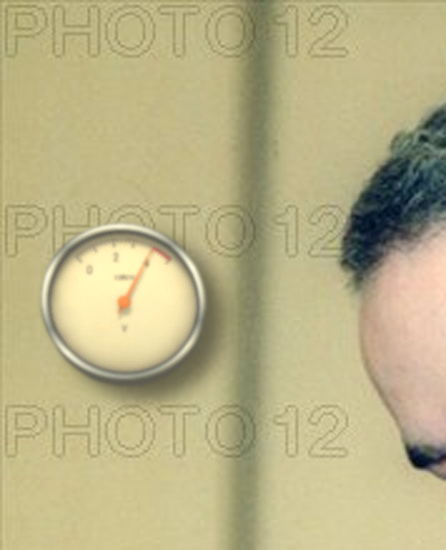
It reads 4,V
